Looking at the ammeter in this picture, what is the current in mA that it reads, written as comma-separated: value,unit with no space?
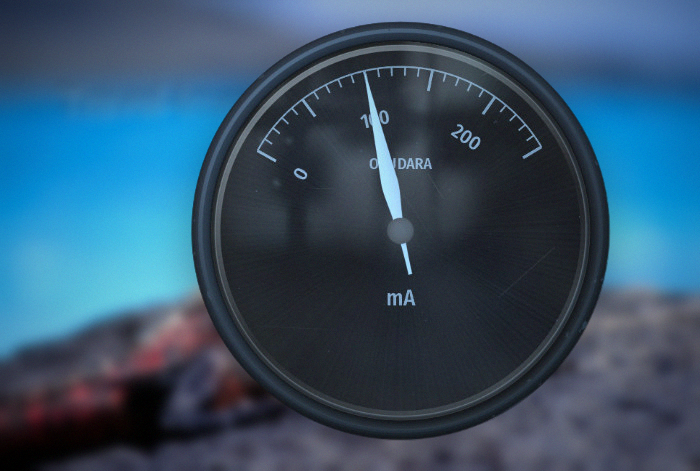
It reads 100,mA
